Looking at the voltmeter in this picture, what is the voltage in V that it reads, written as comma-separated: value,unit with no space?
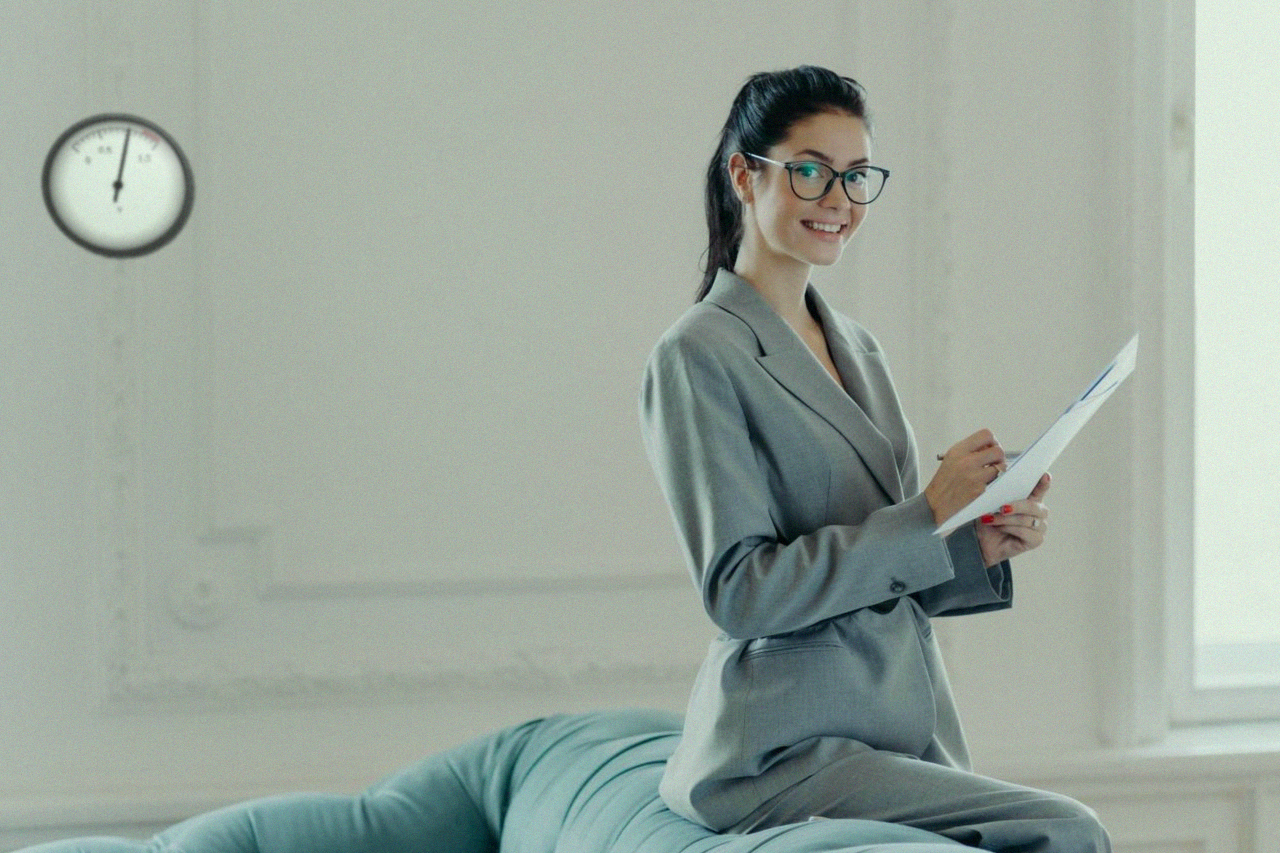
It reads 1,V
